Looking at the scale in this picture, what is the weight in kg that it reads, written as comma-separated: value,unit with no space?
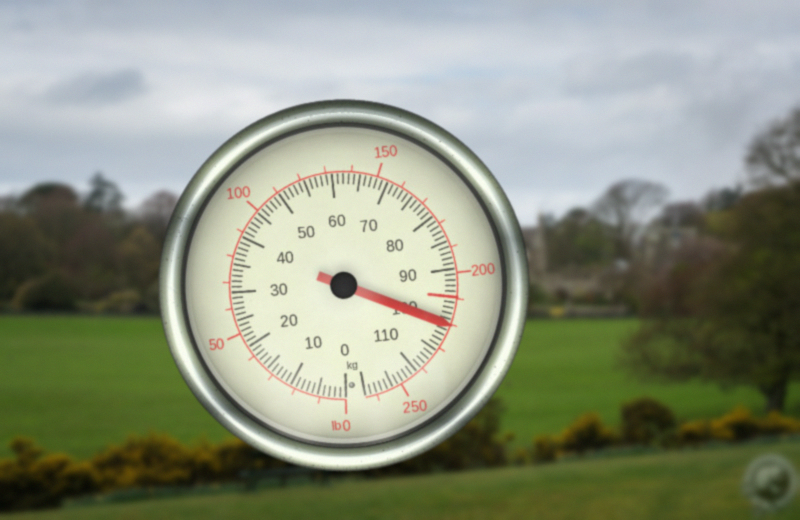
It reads 100,kg
